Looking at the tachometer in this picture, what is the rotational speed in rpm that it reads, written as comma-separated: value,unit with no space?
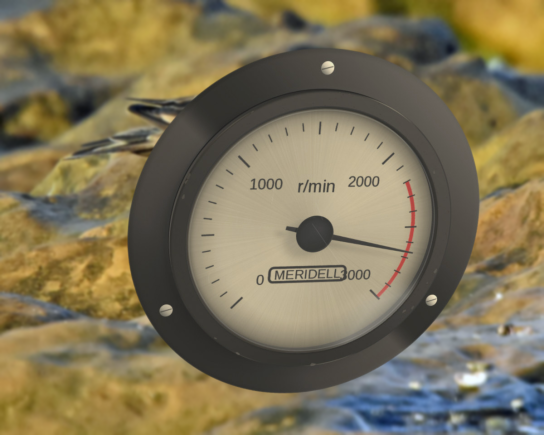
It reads 2650,rpm
